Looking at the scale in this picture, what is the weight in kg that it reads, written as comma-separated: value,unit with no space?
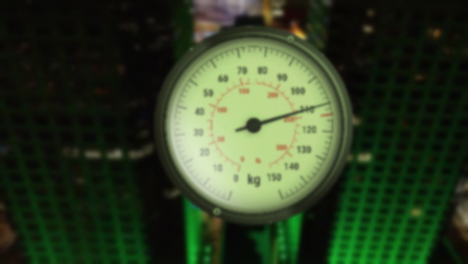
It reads 110,kg
